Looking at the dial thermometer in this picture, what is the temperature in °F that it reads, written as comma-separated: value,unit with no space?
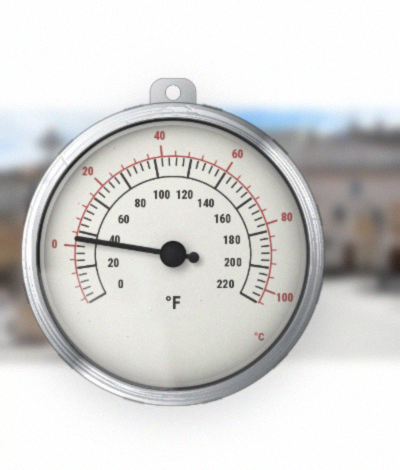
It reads 36,°F
